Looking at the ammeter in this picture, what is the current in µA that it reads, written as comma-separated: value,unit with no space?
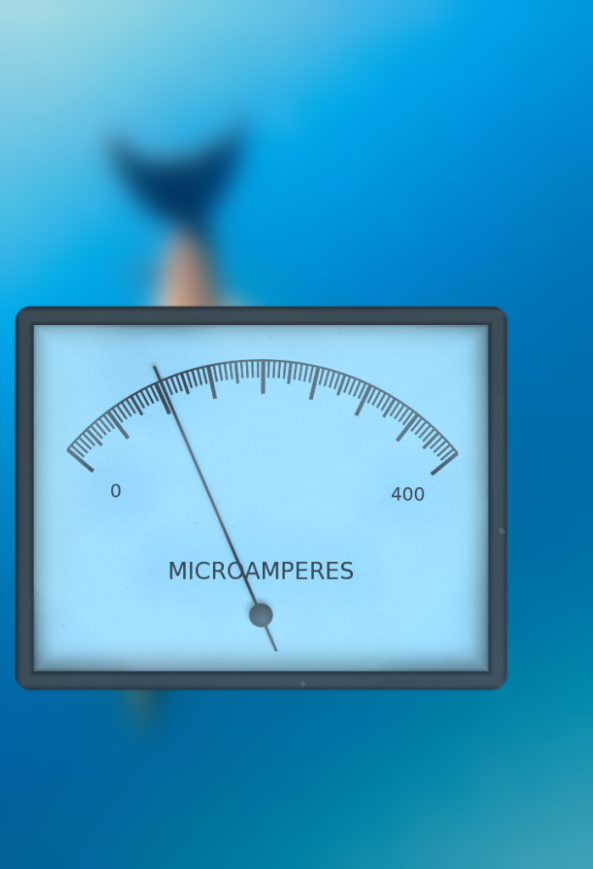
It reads 105,µA
